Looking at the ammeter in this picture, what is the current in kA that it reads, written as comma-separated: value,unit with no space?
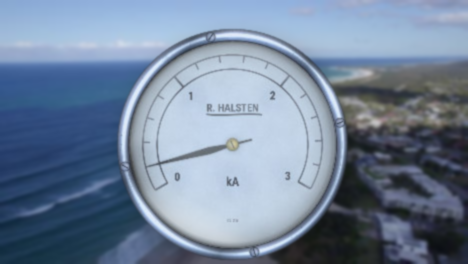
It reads 0.2,kA
